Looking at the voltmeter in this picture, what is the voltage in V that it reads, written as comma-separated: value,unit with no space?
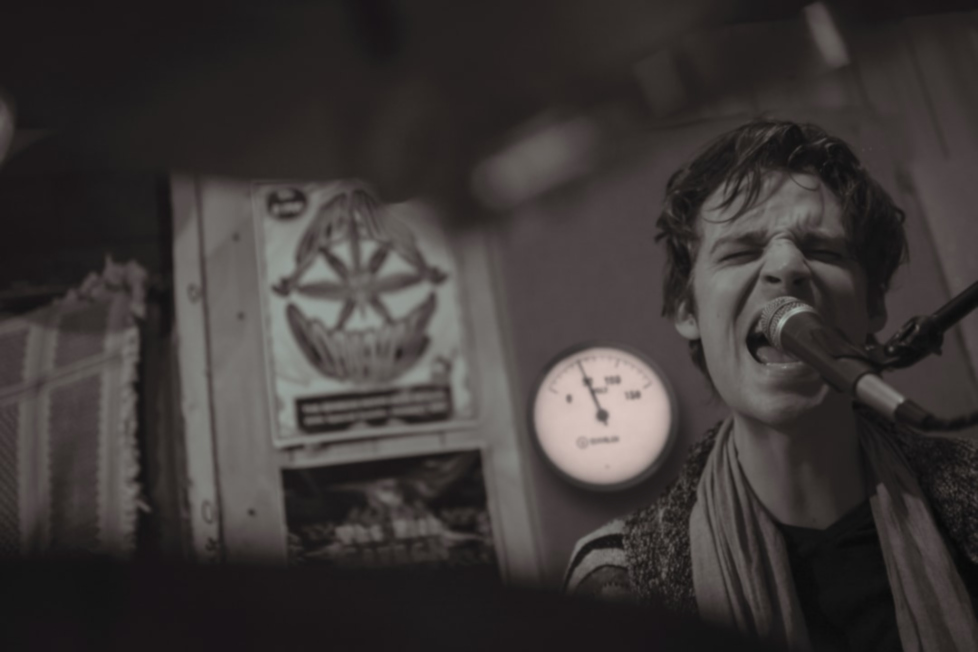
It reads 50,V
